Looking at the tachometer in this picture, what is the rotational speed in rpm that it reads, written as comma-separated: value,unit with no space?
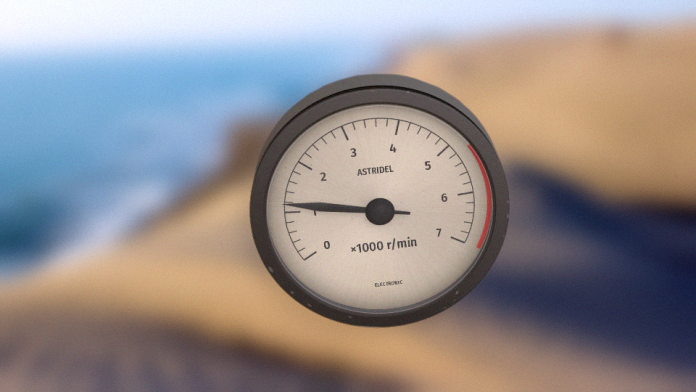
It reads 1200,rpm
